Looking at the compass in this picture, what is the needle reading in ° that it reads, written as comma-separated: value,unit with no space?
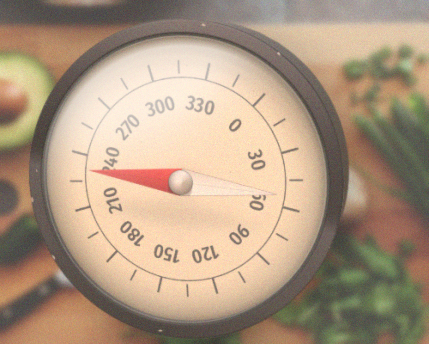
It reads 232.5,°
